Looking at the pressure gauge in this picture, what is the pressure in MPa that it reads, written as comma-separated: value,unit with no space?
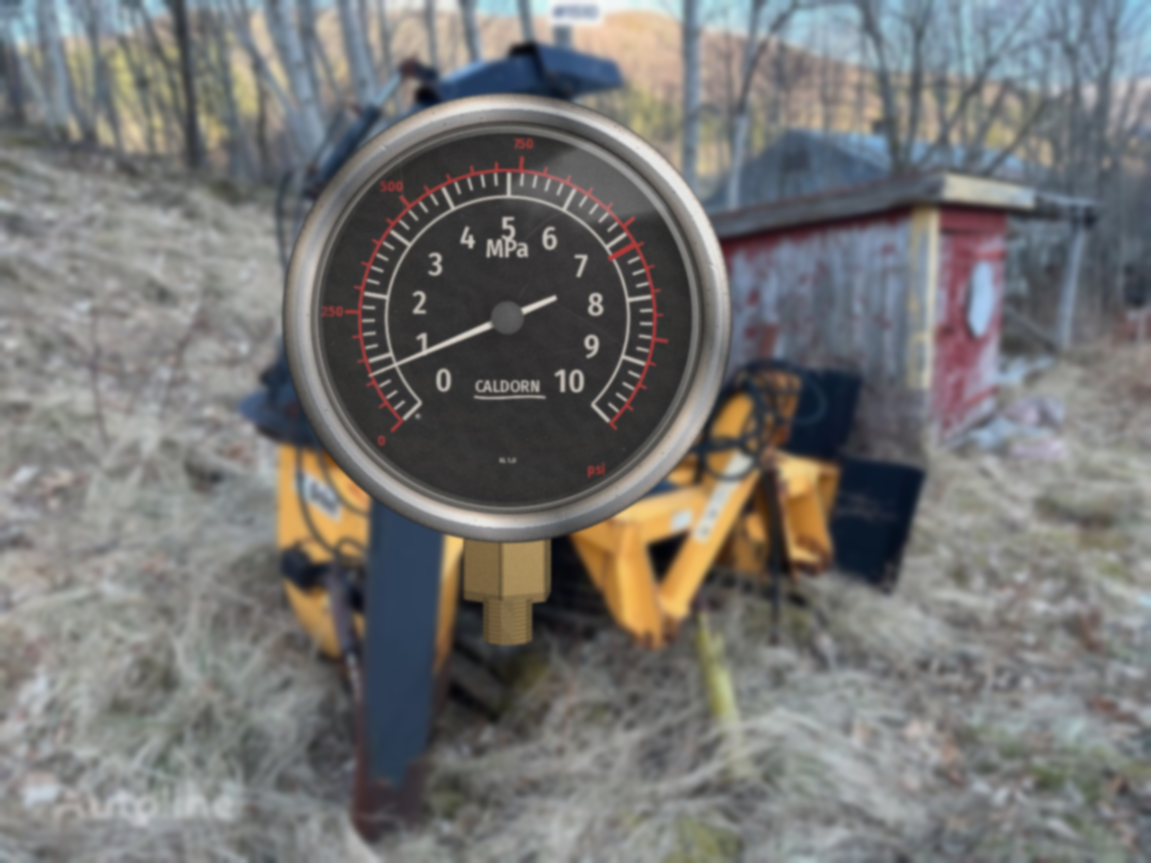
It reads 0.8,MPa
